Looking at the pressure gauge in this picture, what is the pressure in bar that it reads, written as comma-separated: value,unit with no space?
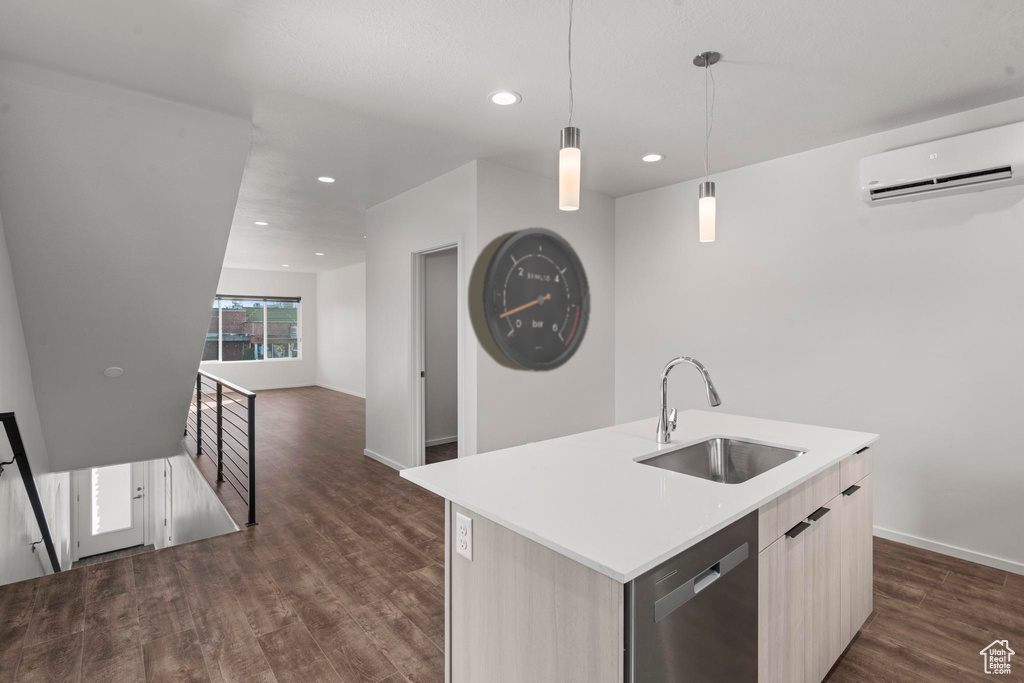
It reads 0.5,bar
